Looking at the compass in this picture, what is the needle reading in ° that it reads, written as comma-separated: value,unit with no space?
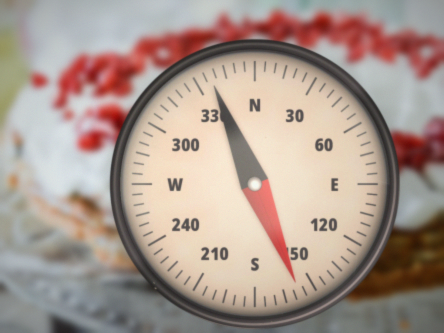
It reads 157.5,°
